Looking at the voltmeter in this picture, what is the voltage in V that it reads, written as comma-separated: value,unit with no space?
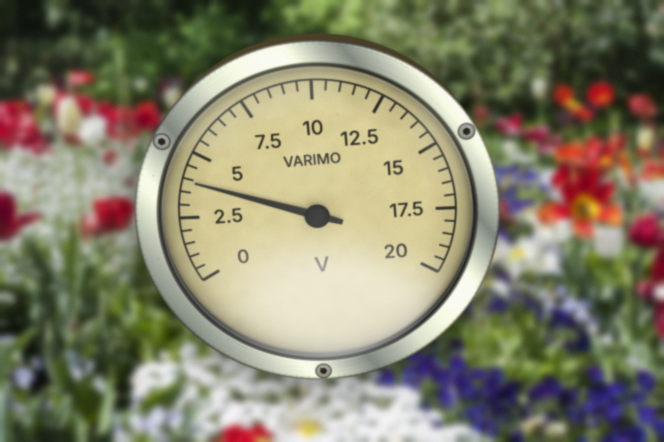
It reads 4,V
